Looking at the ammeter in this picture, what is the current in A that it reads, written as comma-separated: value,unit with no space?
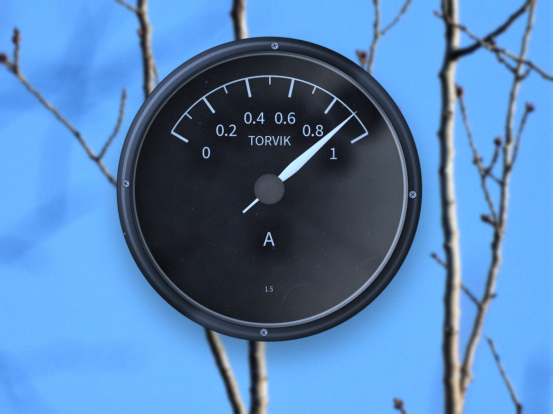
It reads 0.9,A
